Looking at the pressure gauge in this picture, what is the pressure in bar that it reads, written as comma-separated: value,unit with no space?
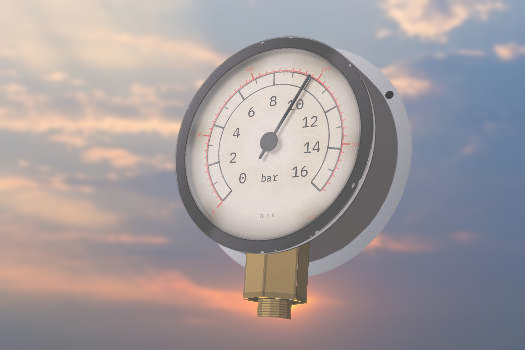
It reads 10,bar
